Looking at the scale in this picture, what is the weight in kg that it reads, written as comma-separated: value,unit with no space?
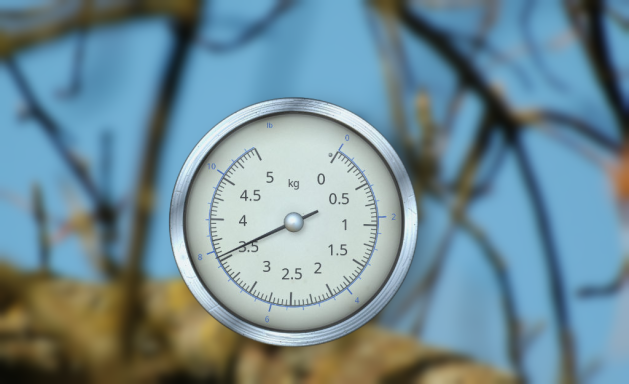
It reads 3.55,kg
